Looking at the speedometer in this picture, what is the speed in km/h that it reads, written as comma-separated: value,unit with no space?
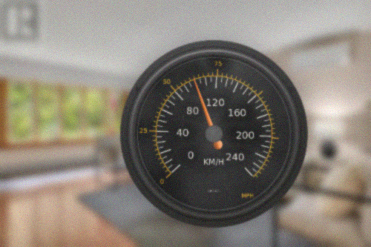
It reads 100,km/h
